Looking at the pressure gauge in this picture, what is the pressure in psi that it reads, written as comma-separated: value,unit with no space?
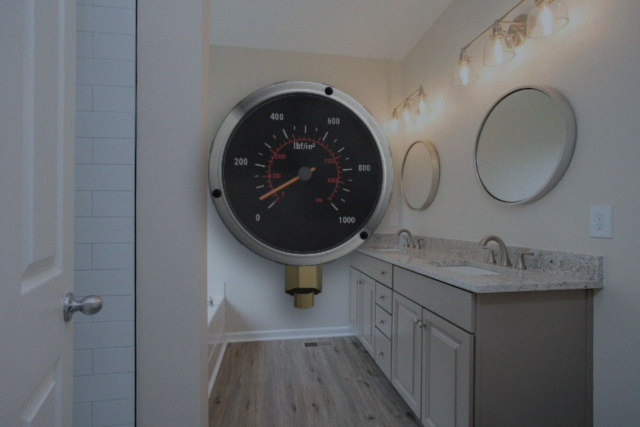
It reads 50,psi
